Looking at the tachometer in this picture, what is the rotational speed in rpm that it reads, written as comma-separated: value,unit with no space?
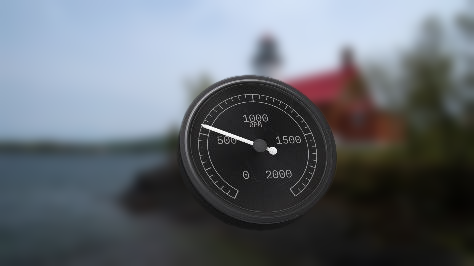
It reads 550,rpm
